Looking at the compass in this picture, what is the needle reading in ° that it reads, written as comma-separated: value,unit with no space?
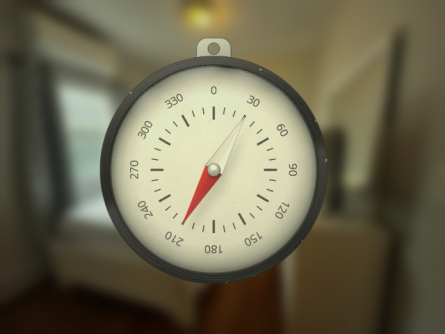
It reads 210,°
